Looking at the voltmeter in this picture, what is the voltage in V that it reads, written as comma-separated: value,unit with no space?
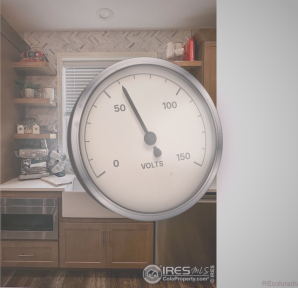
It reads 60,V
